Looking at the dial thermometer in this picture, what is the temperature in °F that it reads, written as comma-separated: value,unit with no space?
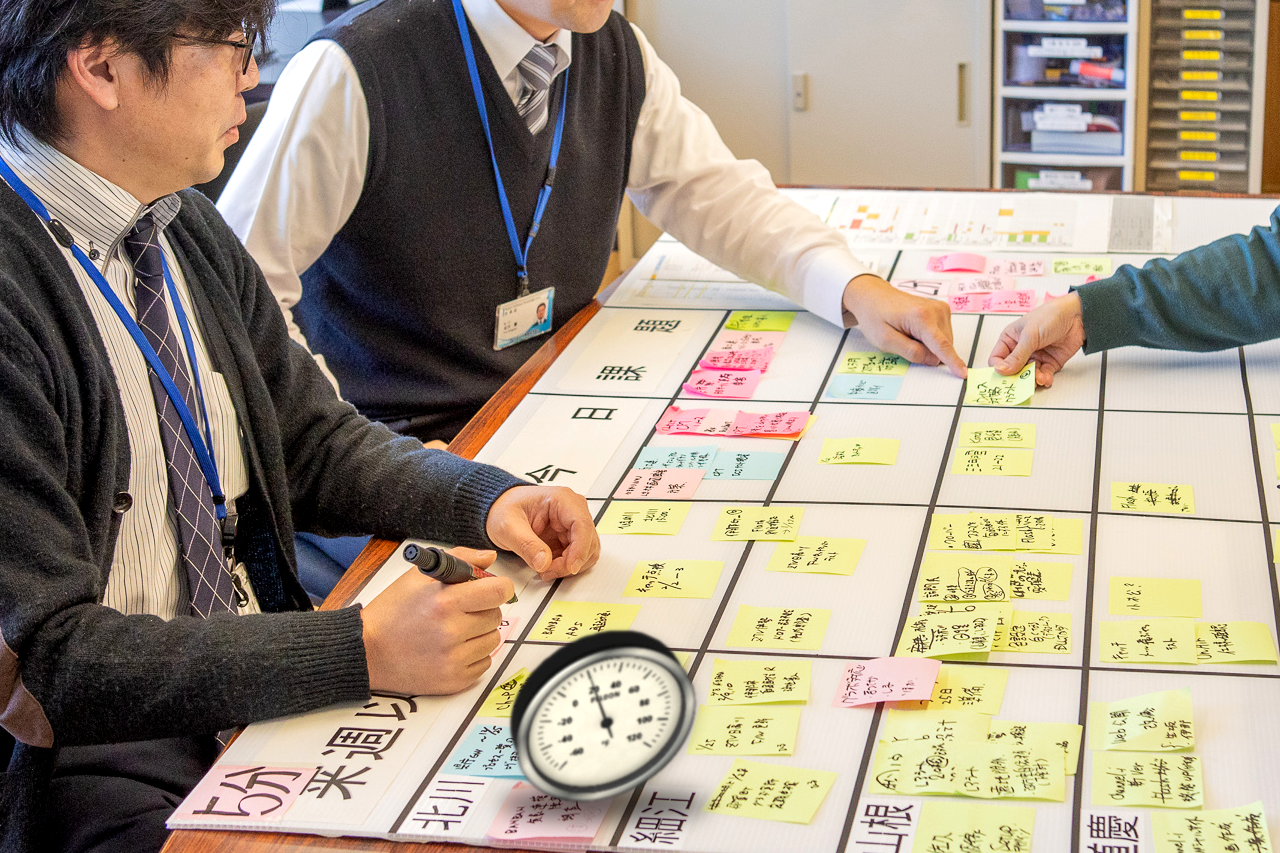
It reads 20,°F
